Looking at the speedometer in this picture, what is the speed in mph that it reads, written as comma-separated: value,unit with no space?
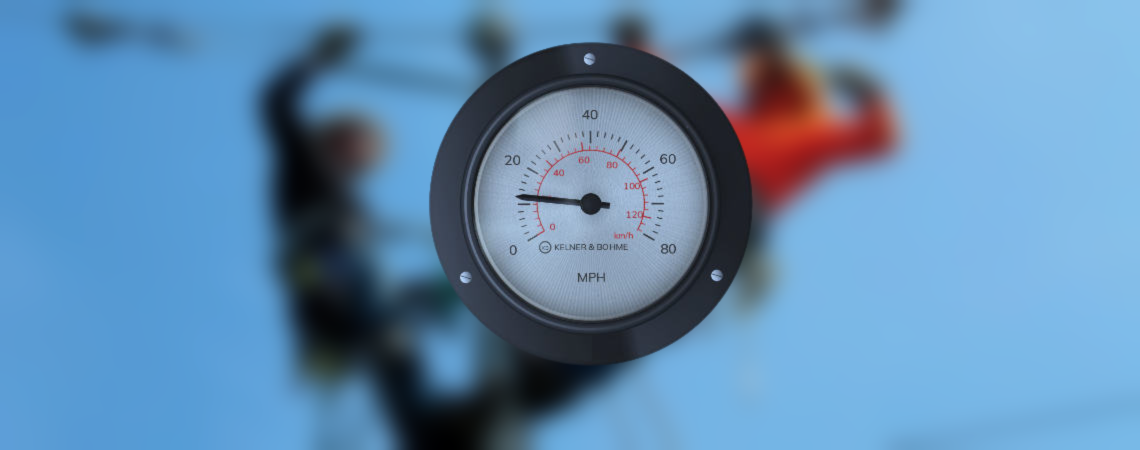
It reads 12,mph
